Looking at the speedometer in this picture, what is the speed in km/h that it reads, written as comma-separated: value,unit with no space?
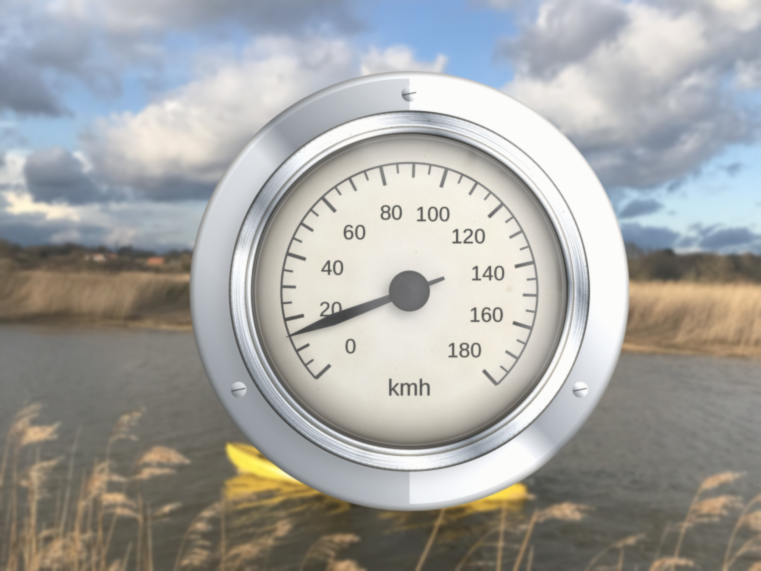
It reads 15,km/h
